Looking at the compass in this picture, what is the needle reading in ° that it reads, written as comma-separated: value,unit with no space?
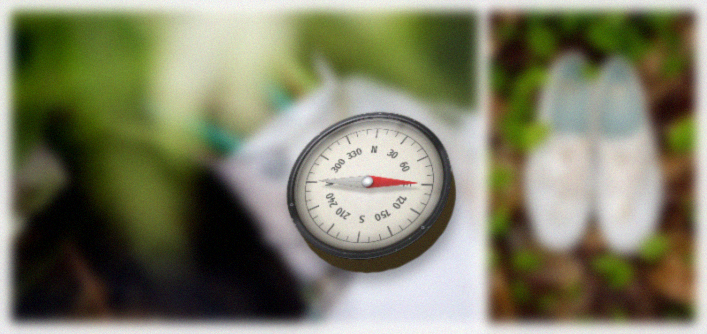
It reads 90,°
